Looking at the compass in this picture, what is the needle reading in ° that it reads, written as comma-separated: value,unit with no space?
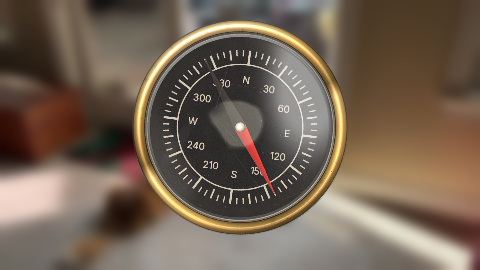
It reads 145,°
